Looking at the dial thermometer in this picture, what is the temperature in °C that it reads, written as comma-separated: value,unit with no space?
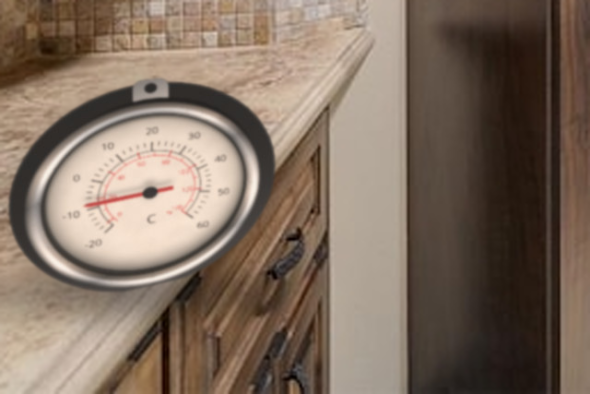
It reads -8,°C
